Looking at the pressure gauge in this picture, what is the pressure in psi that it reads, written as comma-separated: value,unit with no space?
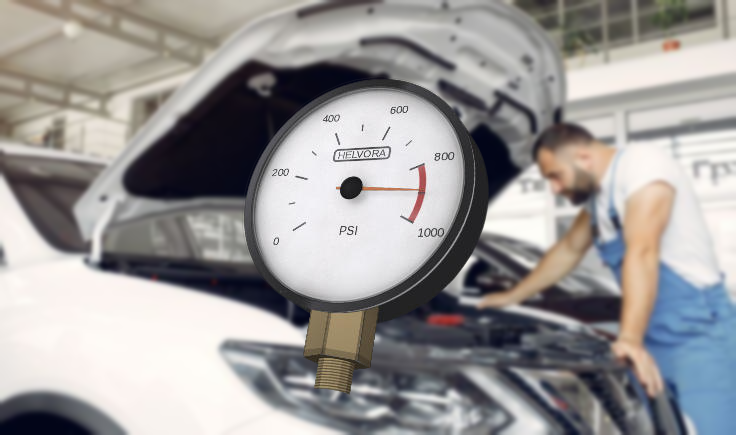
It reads 900,psi
